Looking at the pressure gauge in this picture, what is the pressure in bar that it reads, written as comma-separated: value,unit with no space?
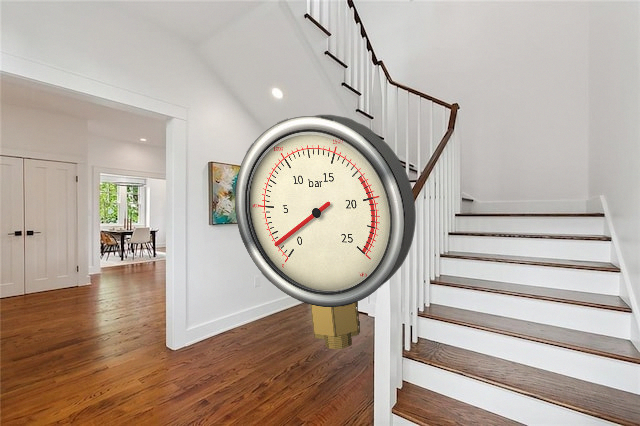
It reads 1.5,bar
